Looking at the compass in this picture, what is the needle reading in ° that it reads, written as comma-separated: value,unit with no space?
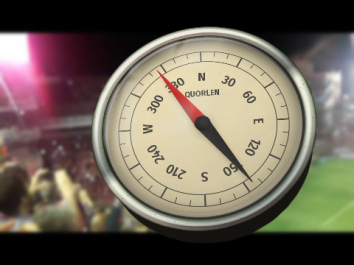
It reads 325,°
